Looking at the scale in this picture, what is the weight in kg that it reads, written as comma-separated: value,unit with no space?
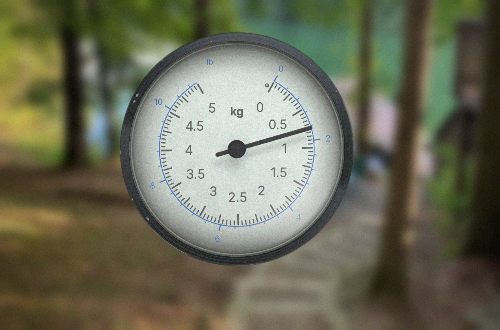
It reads 0.75,kg
